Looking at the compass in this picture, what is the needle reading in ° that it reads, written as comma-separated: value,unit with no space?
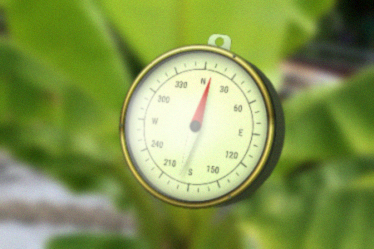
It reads 10,°
